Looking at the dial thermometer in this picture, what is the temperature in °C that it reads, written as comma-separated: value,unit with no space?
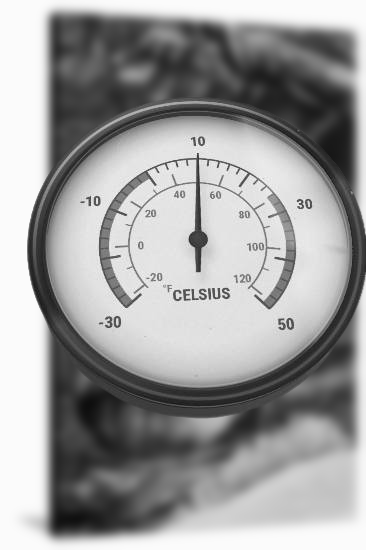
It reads 10,°C
